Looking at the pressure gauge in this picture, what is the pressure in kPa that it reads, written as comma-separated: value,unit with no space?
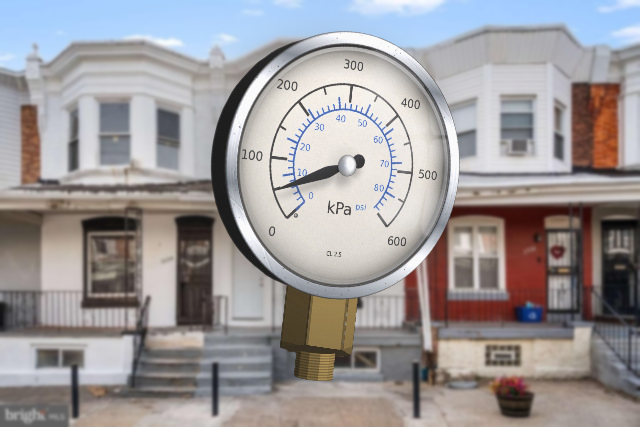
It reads 50,kPa
